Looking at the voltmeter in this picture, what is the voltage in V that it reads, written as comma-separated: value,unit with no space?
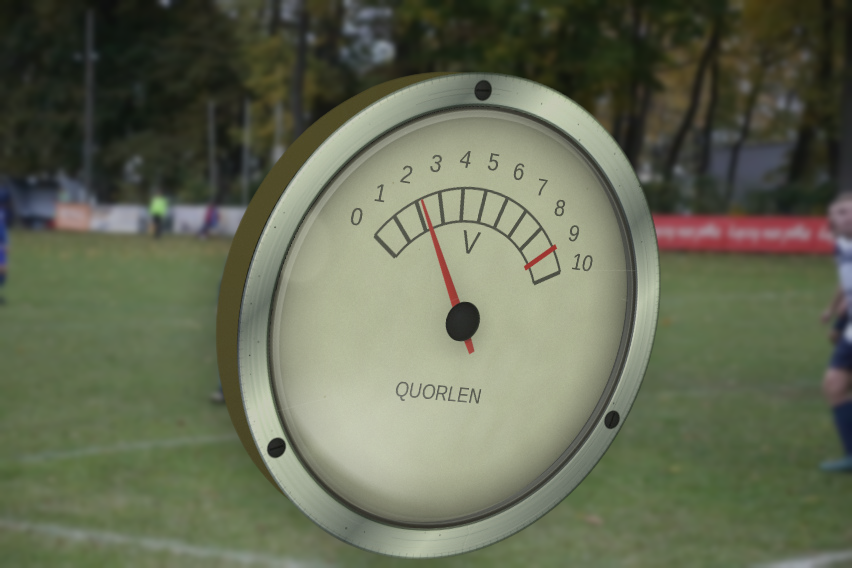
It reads 2,V
